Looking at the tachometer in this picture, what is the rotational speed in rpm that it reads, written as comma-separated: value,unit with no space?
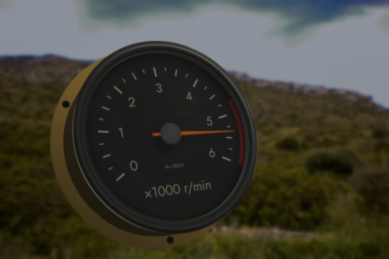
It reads 5375,rpm
